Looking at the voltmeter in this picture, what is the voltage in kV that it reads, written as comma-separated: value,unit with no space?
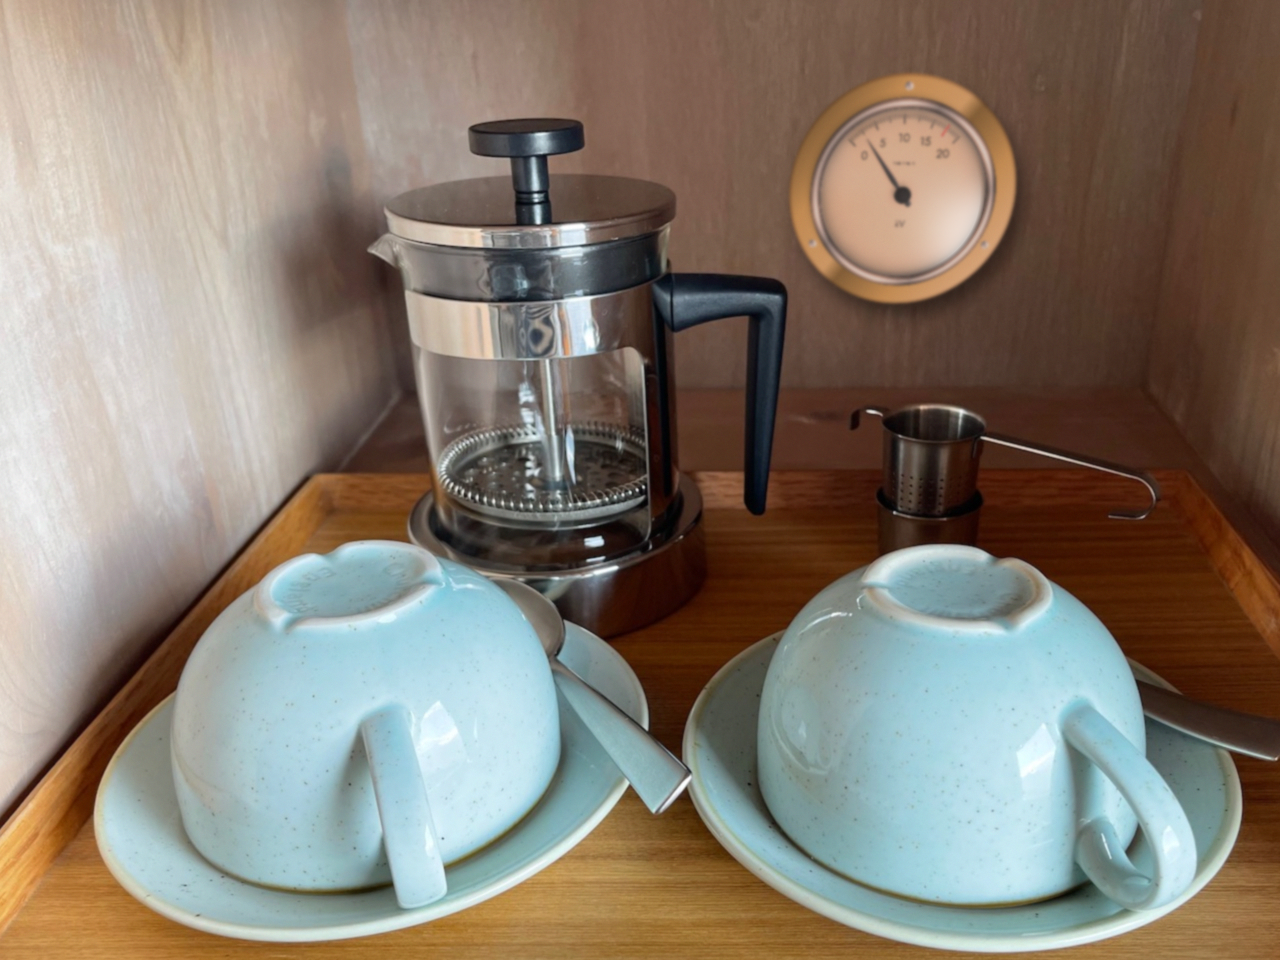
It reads 2.5,kV
